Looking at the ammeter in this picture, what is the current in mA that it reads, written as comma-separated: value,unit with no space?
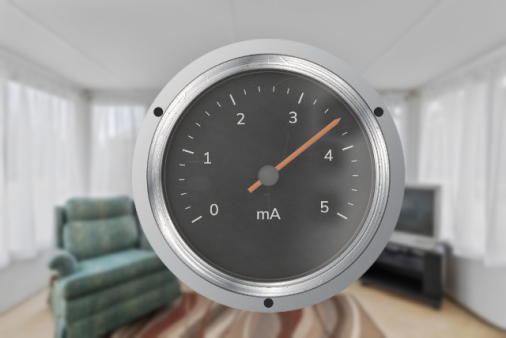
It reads 3.6,mA
